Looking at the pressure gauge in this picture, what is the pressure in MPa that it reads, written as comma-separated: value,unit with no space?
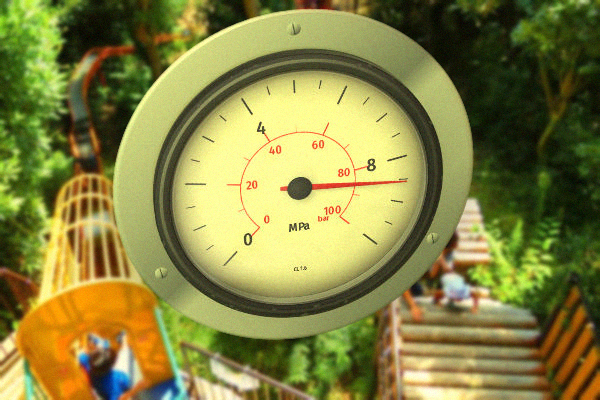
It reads 8.5,MPa
